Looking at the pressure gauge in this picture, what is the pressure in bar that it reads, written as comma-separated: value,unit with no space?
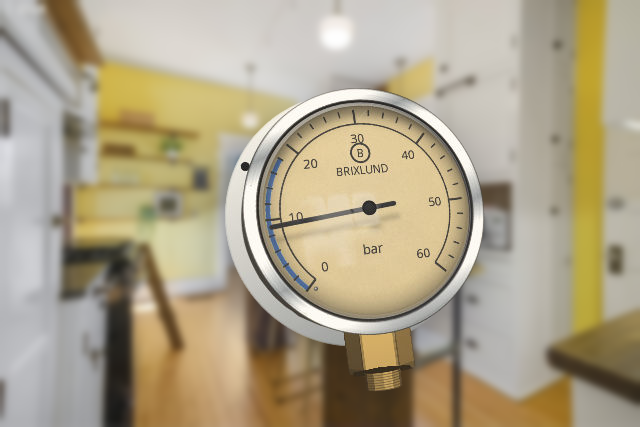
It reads 9,bar
